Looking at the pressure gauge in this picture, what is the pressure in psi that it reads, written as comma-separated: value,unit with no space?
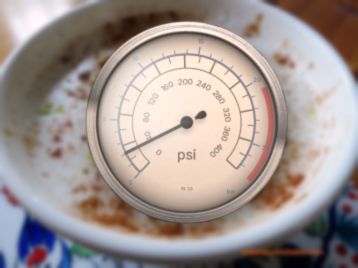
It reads 30,psi
